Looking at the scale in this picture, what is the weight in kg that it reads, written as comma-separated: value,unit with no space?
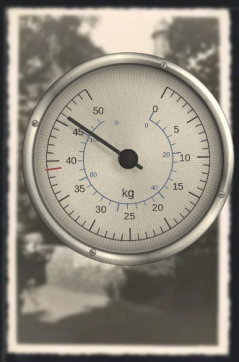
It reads 46,kg
